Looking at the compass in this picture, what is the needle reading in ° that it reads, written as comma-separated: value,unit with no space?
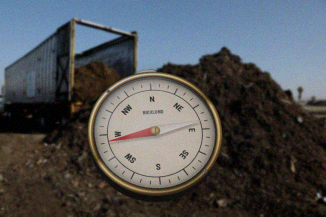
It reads 260,°
